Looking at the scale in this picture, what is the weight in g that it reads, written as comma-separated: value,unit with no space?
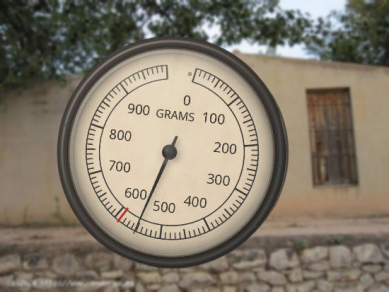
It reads 550,g
